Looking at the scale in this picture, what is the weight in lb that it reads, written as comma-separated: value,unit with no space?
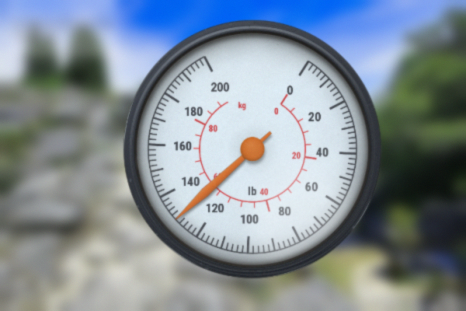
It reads 130,lb
